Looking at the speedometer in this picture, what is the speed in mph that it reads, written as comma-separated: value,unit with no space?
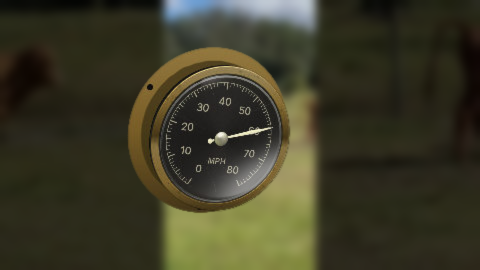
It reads 60,mph
